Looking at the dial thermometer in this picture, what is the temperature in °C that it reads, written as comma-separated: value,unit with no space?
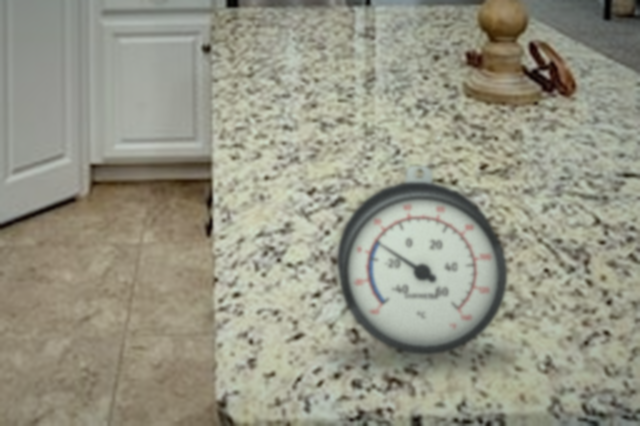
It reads -12,°C
